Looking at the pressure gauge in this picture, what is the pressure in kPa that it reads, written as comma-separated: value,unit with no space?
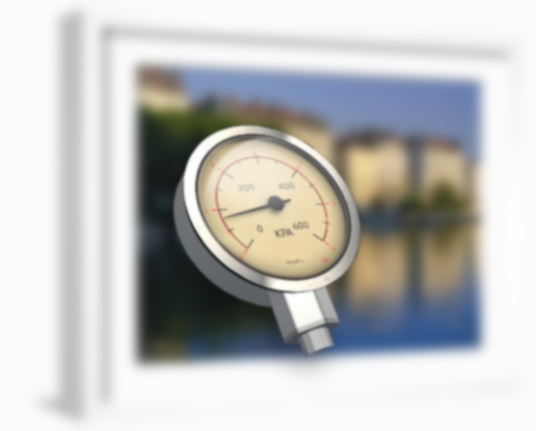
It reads 75,kPa
